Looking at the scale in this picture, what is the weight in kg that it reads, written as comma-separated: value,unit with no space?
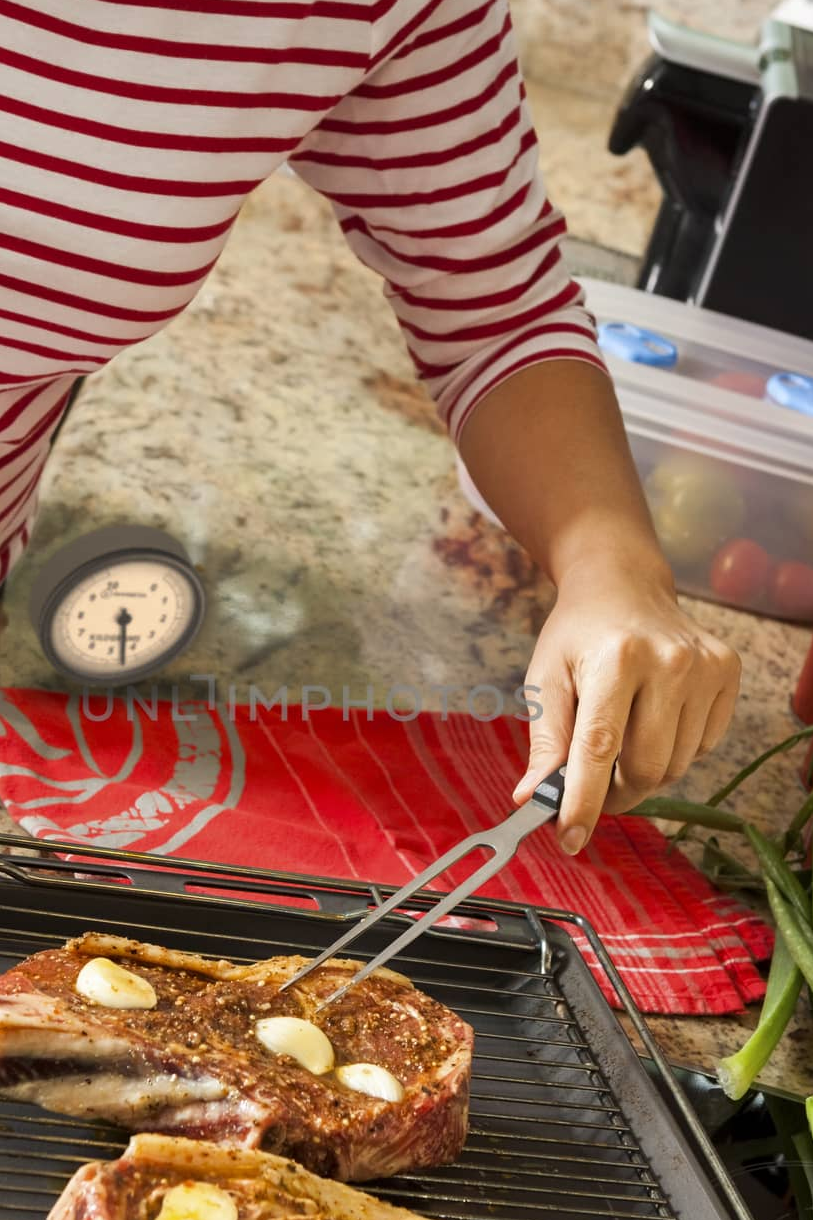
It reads 4.5,kg
